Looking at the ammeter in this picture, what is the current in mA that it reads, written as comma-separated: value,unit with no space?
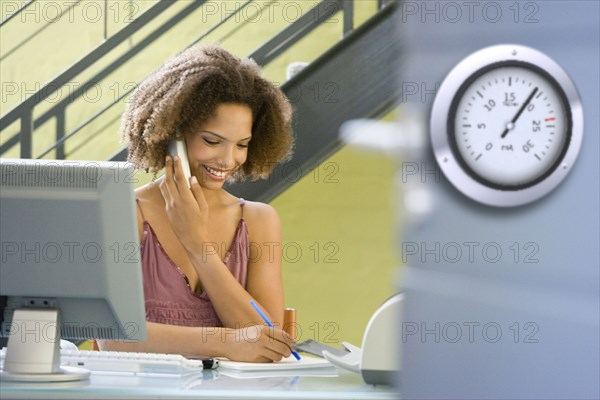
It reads 19,mA
